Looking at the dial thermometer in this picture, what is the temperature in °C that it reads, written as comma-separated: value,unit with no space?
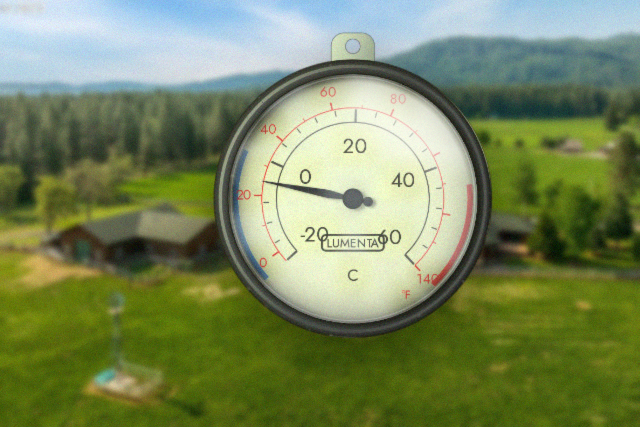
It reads -4,°C
